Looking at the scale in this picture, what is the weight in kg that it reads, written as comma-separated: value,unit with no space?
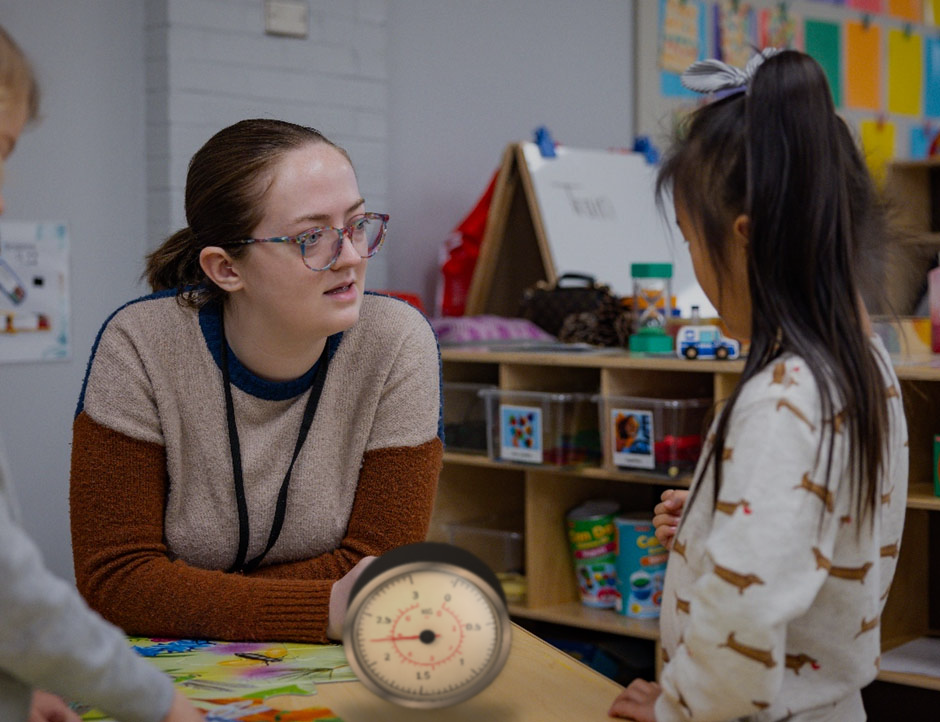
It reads 2.25,kg
